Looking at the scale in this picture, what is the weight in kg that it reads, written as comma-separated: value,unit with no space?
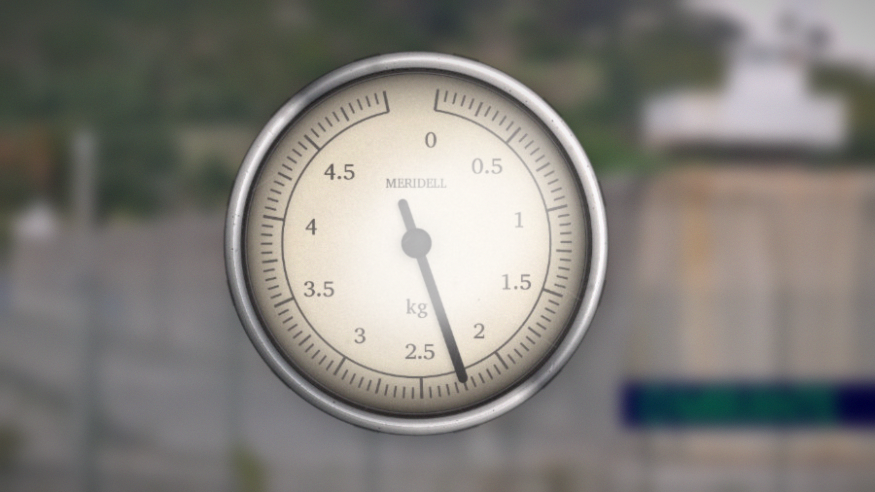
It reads 2.25,kg
